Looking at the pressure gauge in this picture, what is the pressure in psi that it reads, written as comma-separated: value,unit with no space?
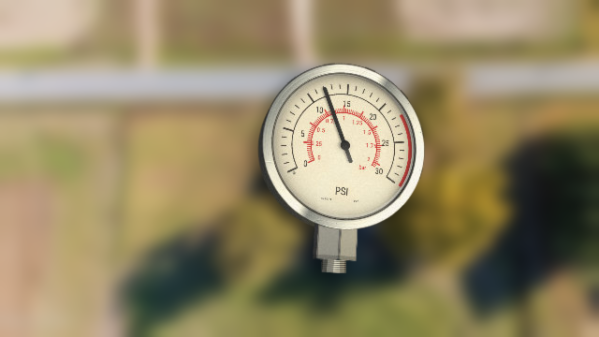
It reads 12,psi
